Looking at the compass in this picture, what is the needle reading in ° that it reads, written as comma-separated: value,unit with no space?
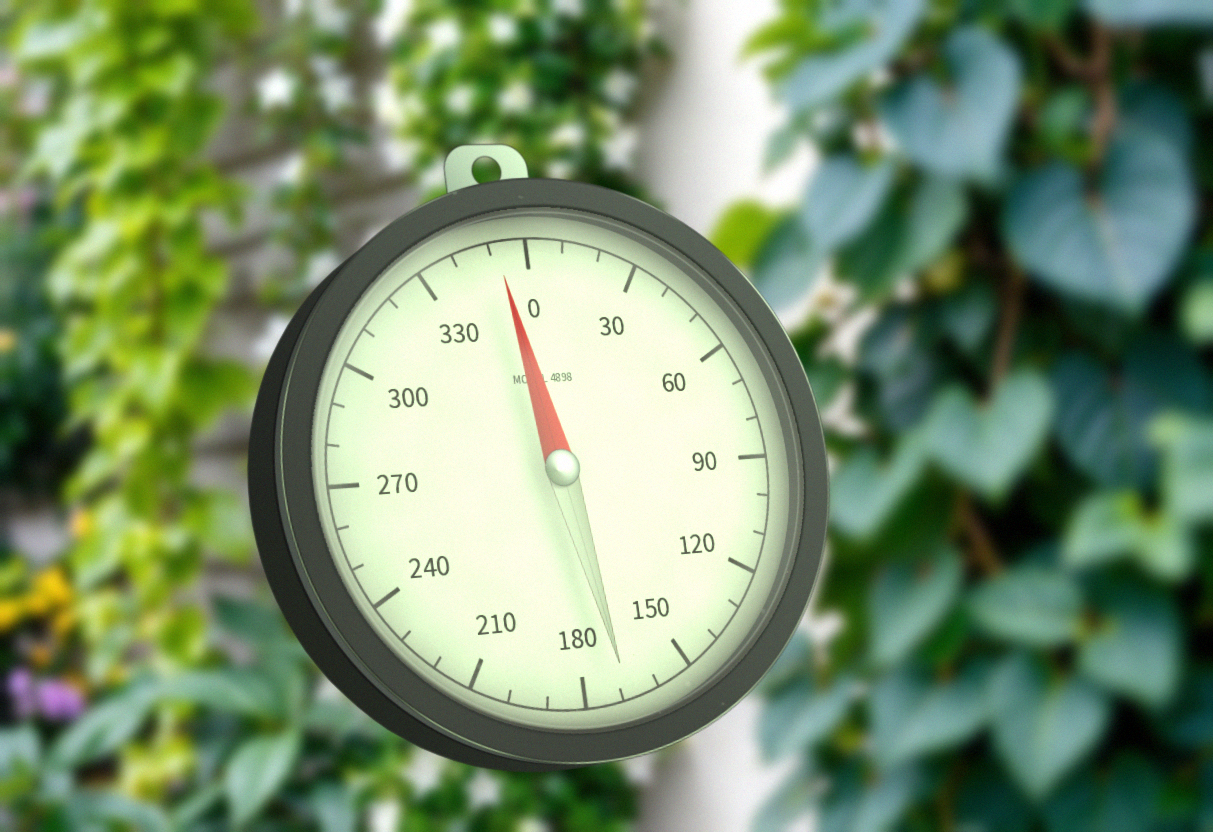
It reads 350,°
